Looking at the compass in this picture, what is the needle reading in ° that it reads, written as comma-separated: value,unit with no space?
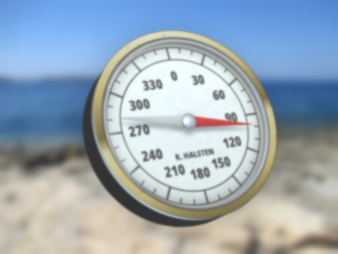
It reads 100,°
